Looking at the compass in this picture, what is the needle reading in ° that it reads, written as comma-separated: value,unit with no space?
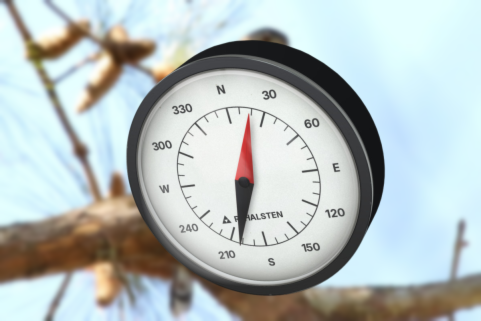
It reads 20,°
